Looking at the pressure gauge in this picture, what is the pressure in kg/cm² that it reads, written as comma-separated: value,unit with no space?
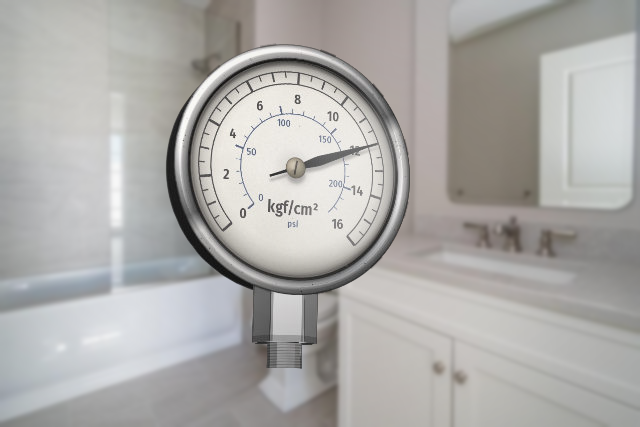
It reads 12,kg/cm²
